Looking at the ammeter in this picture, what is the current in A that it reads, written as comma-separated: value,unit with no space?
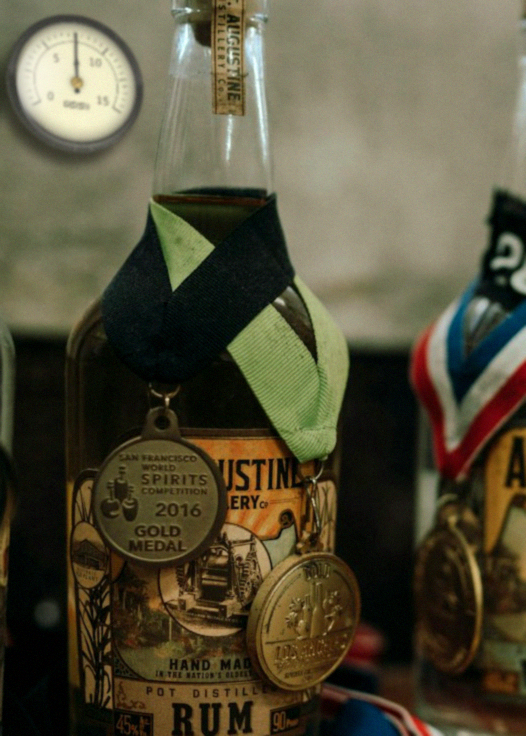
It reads 7.5,A
